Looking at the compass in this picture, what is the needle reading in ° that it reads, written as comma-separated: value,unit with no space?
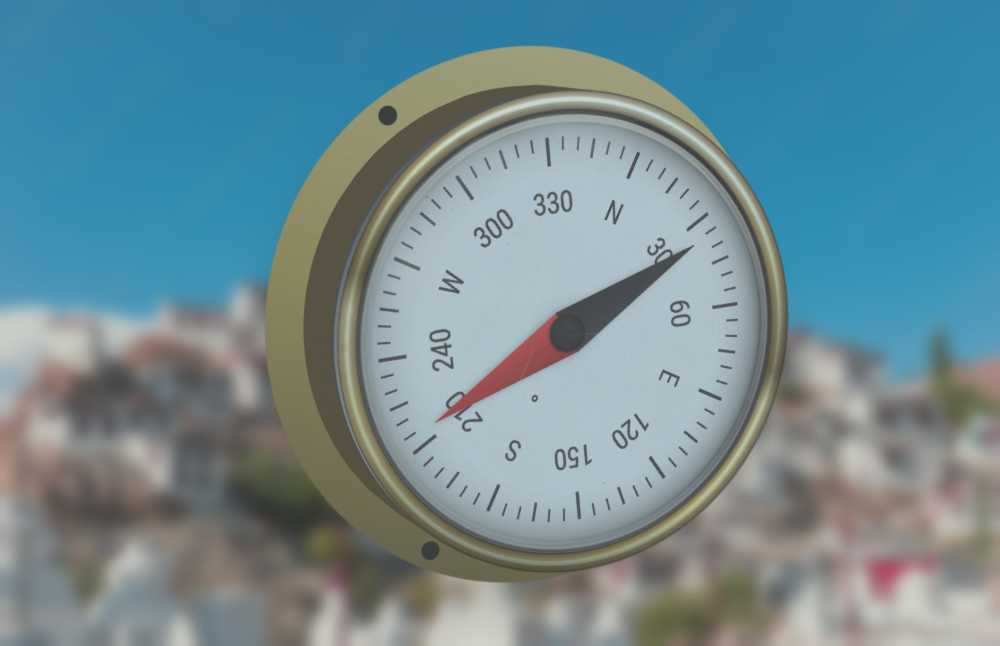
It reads 215,°
